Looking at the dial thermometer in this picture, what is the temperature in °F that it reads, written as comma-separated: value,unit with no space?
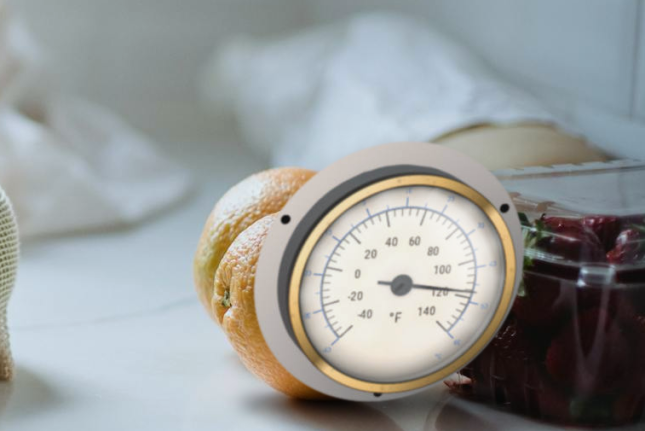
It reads 116,°F
